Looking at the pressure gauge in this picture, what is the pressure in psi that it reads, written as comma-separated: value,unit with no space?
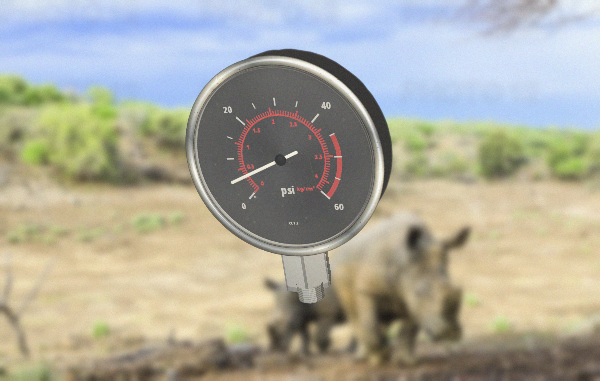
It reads 5,psi
